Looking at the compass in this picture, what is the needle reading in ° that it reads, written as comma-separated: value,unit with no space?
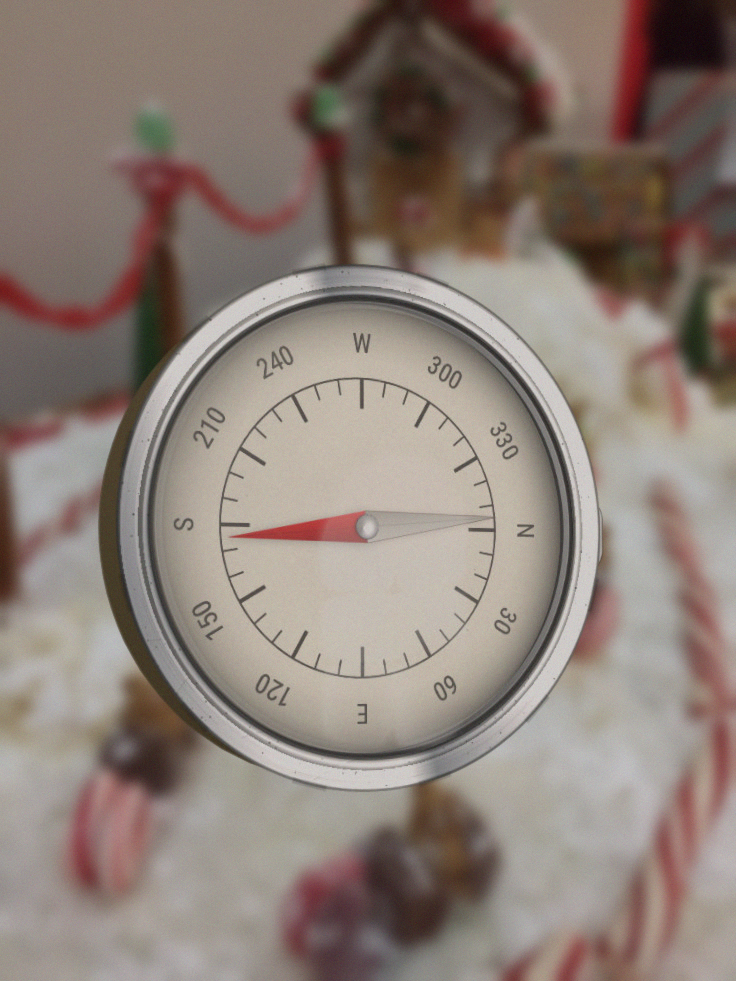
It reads 175,°
